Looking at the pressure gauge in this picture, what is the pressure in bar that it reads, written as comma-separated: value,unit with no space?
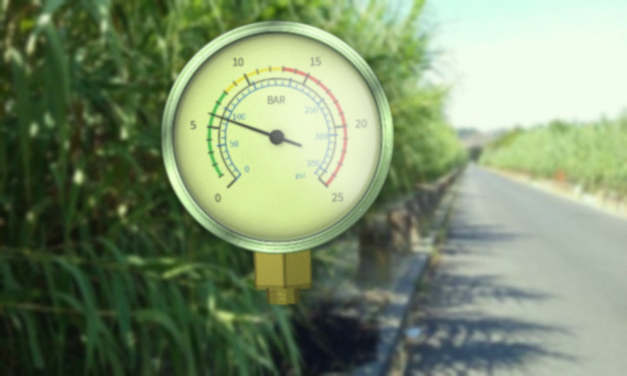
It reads 6,bar
